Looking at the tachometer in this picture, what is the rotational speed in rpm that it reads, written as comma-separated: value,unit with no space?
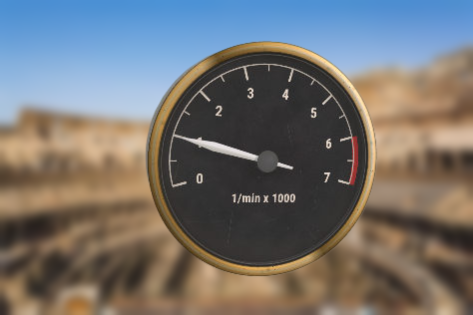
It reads 1000,rpm
